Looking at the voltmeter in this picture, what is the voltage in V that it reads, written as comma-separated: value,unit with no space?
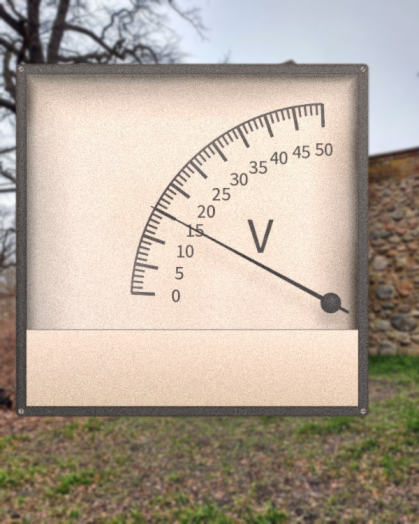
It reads 15,V
